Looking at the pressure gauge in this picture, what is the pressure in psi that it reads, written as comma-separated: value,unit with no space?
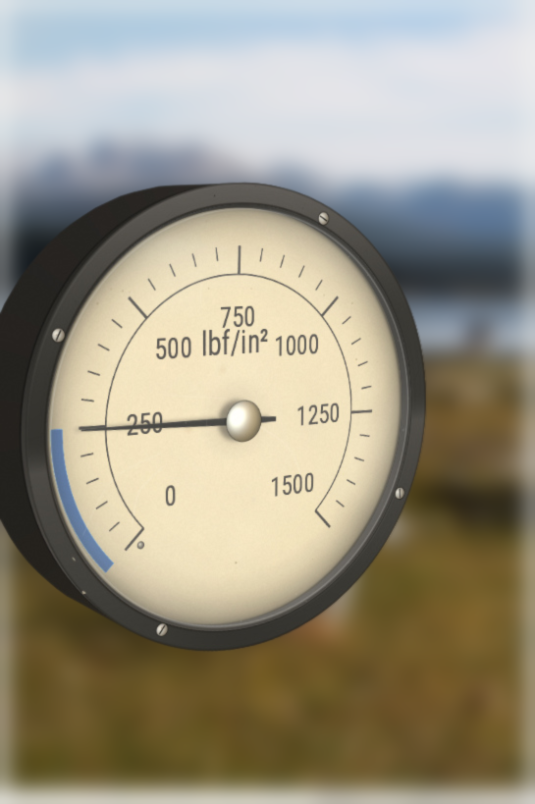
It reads 250,psi
